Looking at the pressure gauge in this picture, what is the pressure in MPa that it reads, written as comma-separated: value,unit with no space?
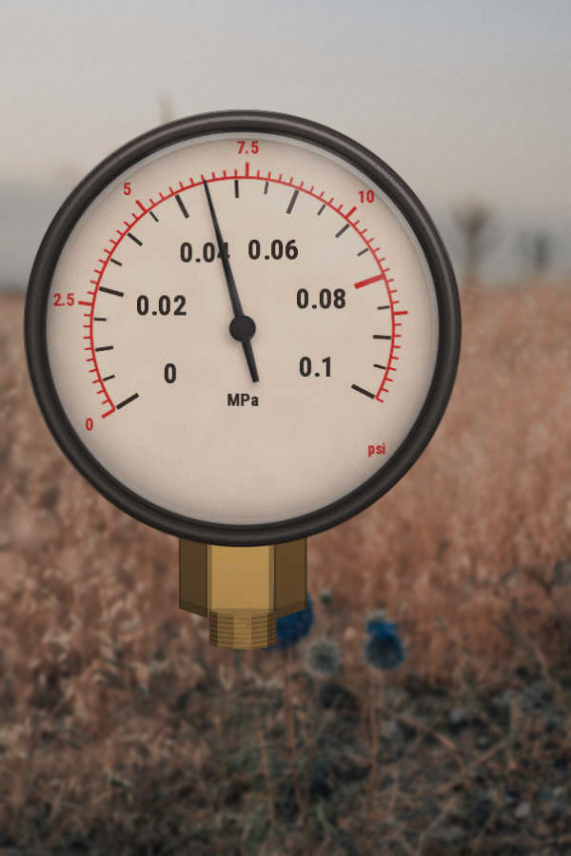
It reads 0.045,MPa
